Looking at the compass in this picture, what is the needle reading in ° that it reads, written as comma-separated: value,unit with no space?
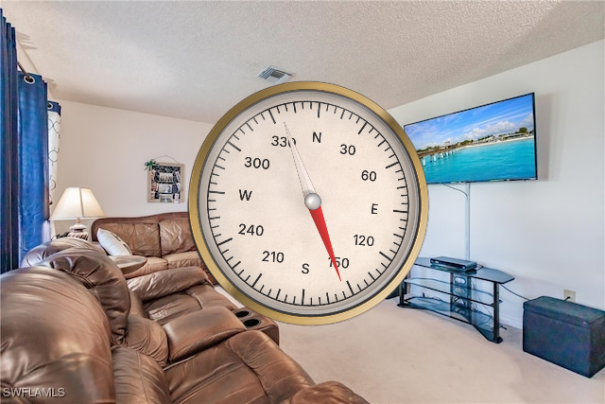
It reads 155,°
